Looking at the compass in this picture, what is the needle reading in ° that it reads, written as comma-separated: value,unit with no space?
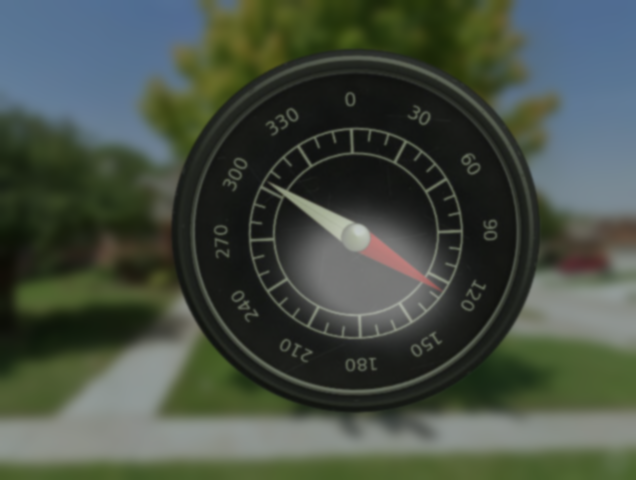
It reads 125,°
